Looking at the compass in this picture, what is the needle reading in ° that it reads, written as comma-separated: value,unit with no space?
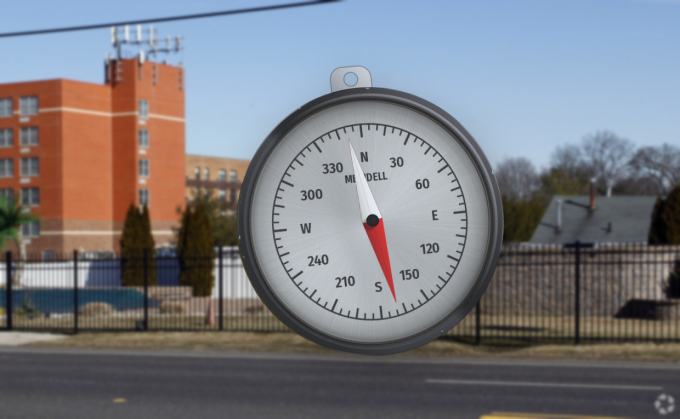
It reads 170,°
